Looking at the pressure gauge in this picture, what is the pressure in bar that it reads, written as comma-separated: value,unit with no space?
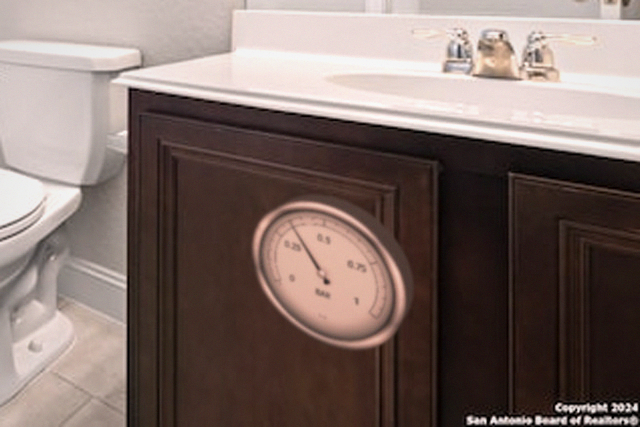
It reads 0.35,bar
